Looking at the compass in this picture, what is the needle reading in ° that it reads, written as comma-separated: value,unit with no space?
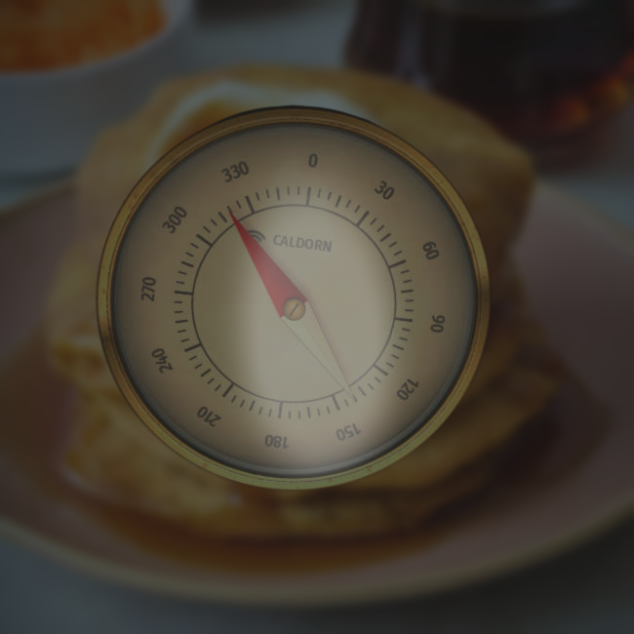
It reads 320,°
